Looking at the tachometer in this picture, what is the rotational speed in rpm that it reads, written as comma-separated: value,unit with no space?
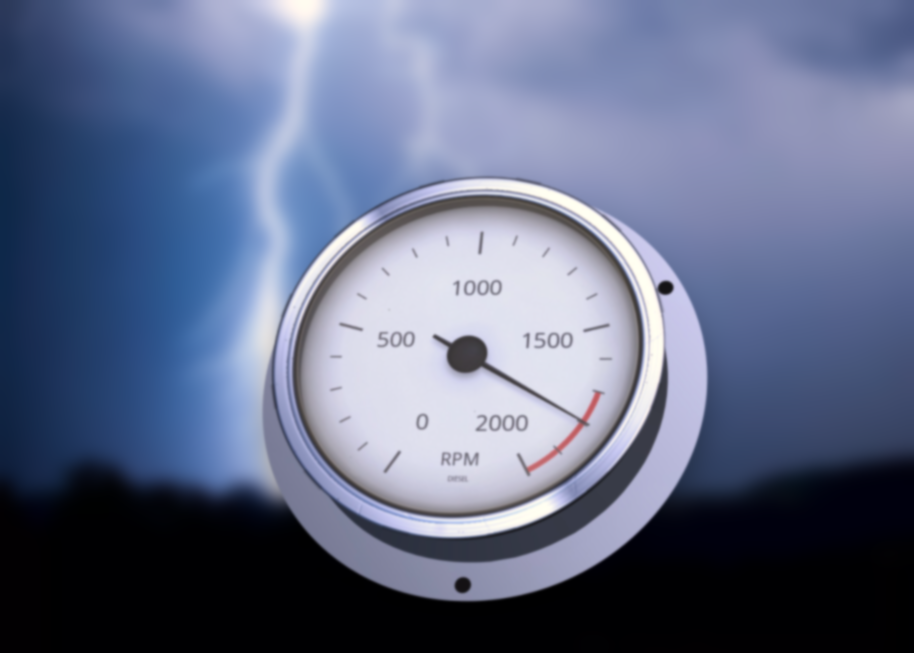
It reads 1800,rpm
